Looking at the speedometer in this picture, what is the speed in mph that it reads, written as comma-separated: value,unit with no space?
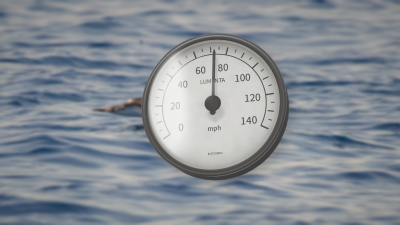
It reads 72.5,mph
